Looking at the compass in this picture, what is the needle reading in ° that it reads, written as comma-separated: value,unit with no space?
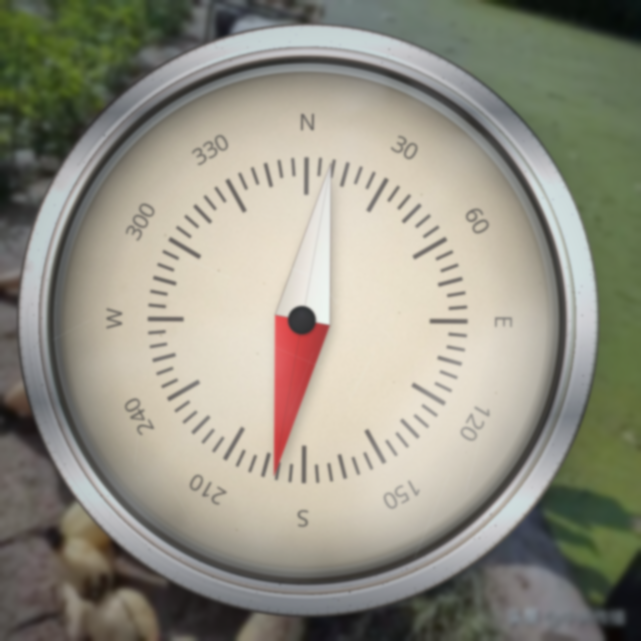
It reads 190,°
